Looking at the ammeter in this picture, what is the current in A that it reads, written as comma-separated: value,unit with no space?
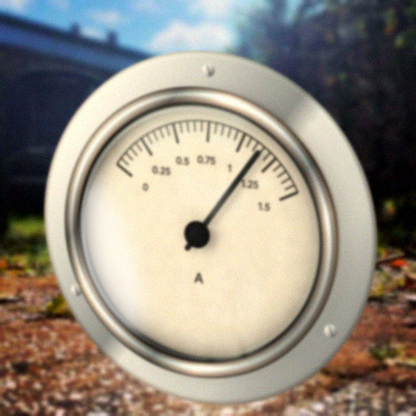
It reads 1.15,A
